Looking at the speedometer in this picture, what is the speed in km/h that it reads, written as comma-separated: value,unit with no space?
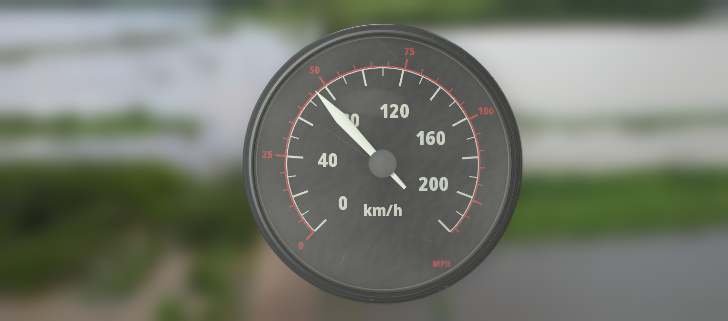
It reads 75,km/h
